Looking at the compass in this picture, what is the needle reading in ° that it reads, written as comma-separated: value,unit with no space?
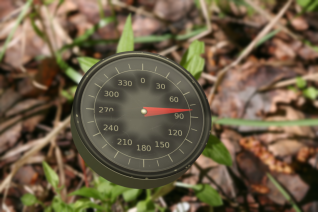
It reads 82.5,°
